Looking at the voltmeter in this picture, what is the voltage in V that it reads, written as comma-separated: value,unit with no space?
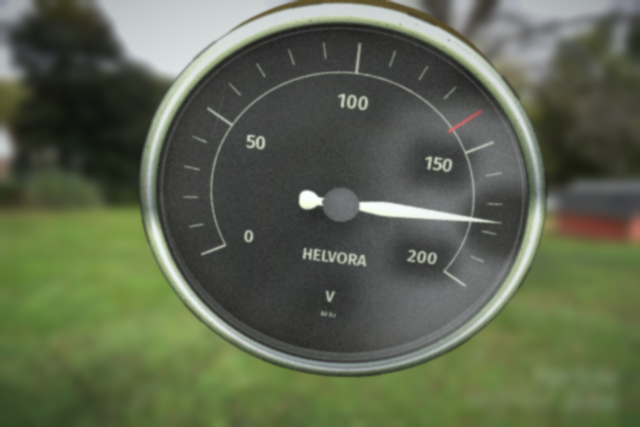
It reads 175,V
